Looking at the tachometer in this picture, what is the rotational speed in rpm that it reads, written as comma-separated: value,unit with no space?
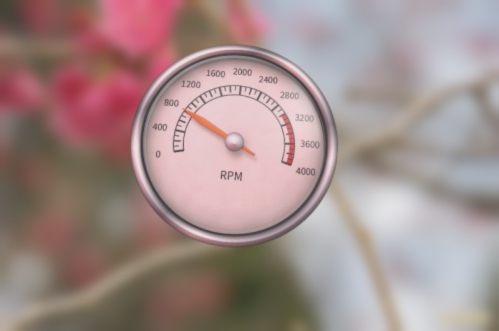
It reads 800,rpm
